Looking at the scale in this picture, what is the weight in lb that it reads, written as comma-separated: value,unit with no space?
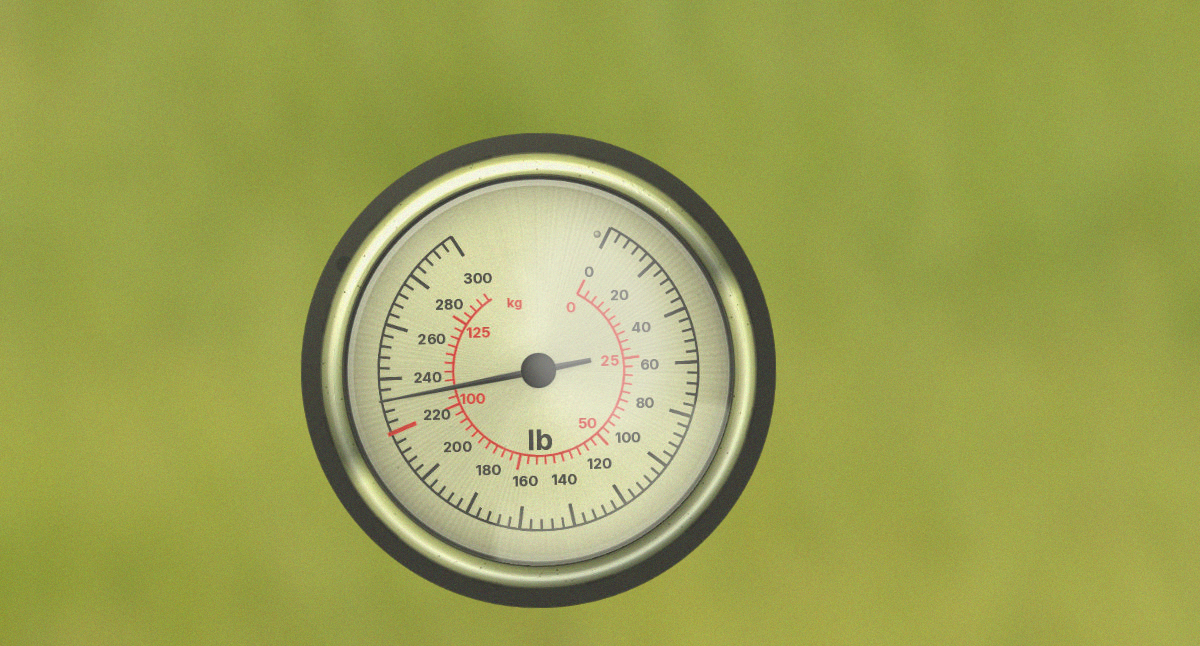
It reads 232,lb
